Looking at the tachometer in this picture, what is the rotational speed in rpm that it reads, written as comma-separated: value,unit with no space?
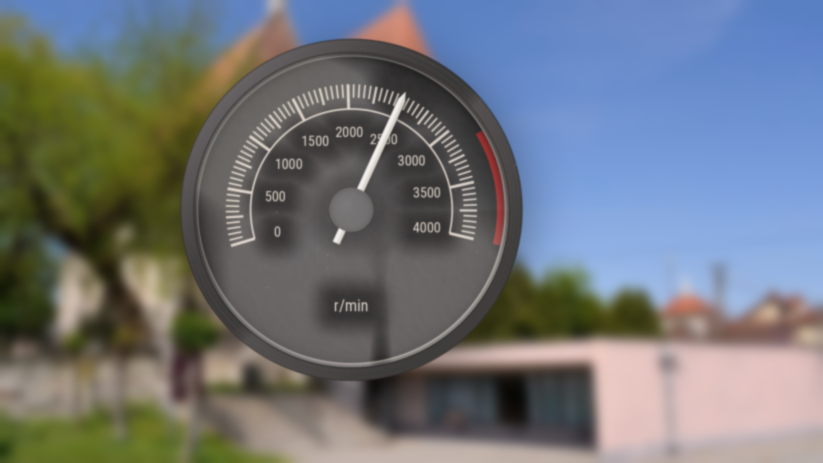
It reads 2500,rpm
